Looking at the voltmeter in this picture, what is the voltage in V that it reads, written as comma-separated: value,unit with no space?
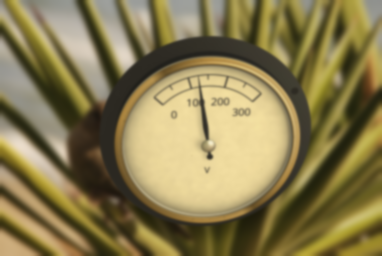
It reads 125,V
